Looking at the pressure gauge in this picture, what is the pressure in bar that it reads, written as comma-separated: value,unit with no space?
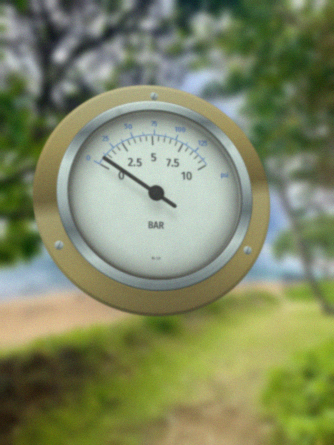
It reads 0.5,bar
